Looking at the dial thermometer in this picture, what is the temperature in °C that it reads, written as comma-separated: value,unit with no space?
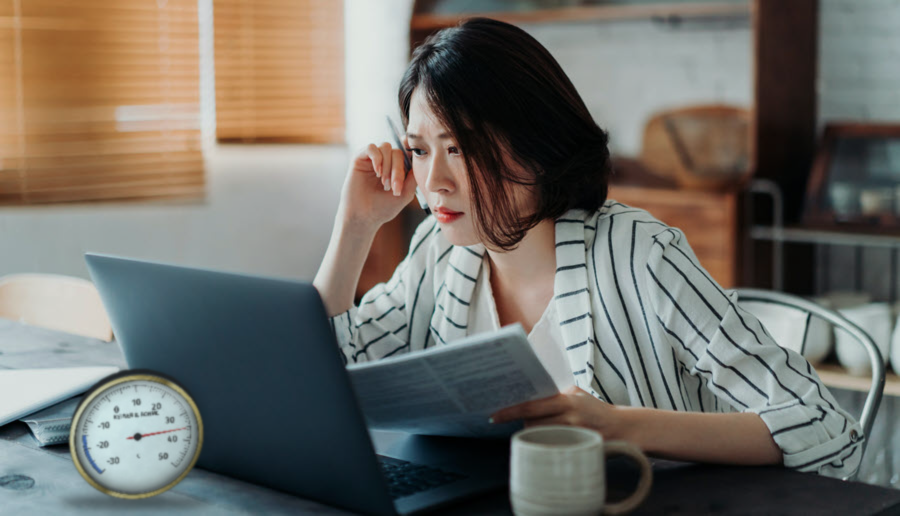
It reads 35,°C
